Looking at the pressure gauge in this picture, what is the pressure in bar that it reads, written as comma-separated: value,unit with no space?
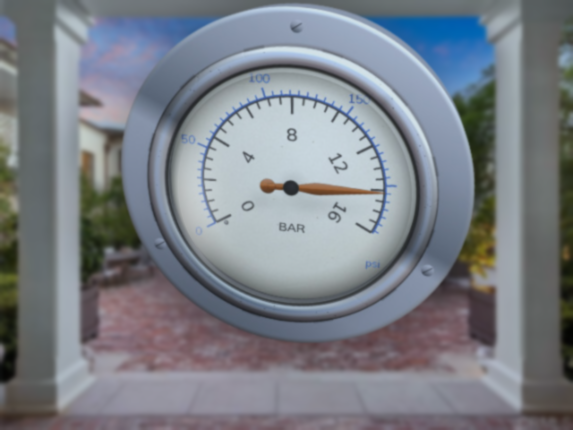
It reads 14,bar
